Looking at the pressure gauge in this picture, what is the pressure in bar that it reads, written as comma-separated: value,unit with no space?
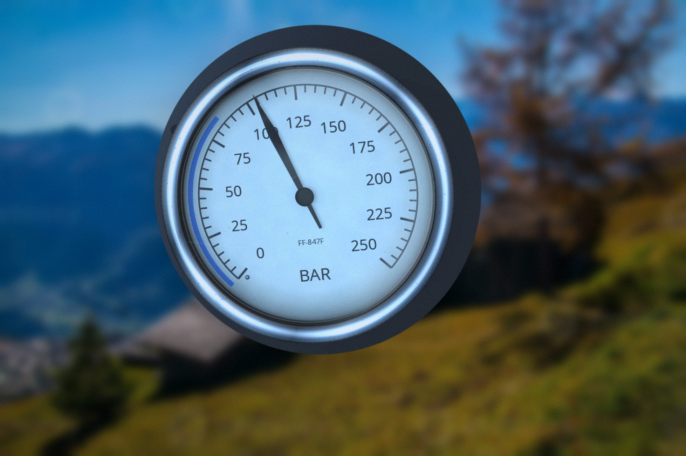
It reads 105,bar
